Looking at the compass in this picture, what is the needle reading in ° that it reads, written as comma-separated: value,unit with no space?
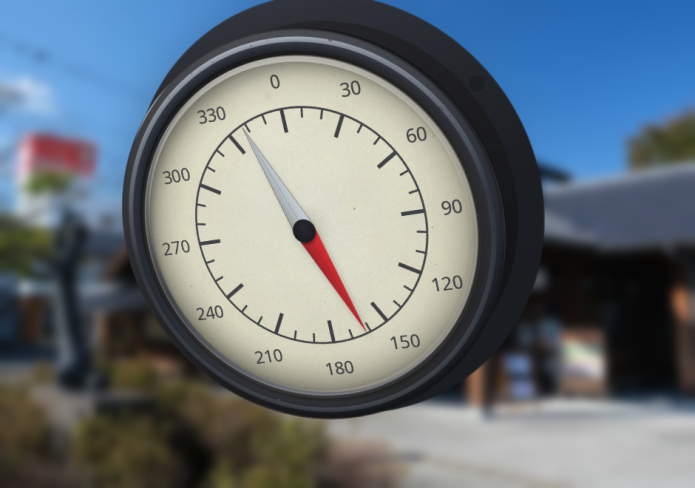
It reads 160,°
